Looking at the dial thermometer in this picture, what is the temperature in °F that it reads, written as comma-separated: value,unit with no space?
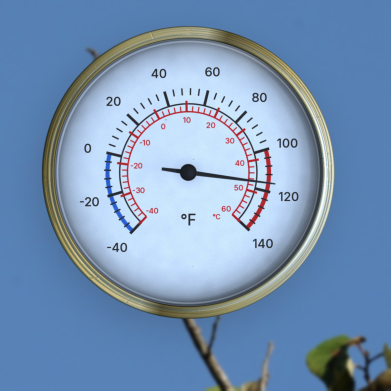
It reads 116,°F
